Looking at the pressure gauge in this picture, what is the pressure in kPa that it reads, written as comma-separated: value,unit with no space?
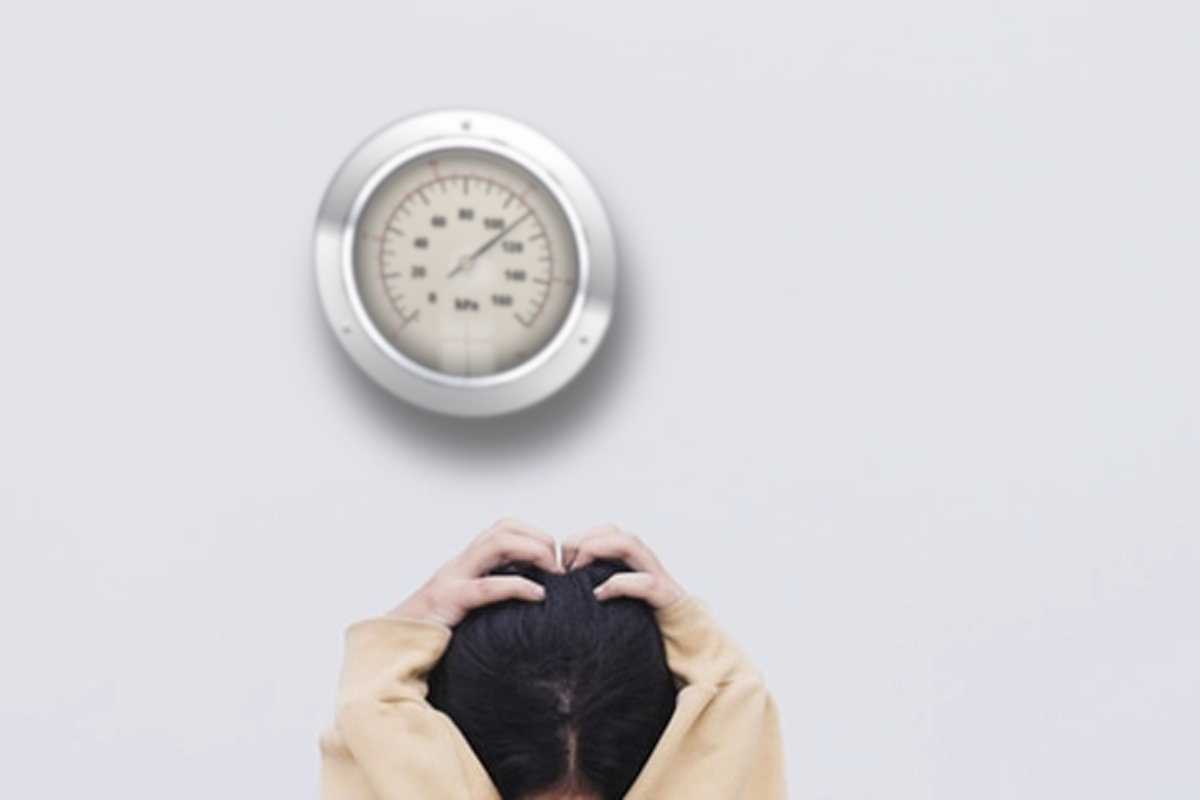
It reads 110,kPa
